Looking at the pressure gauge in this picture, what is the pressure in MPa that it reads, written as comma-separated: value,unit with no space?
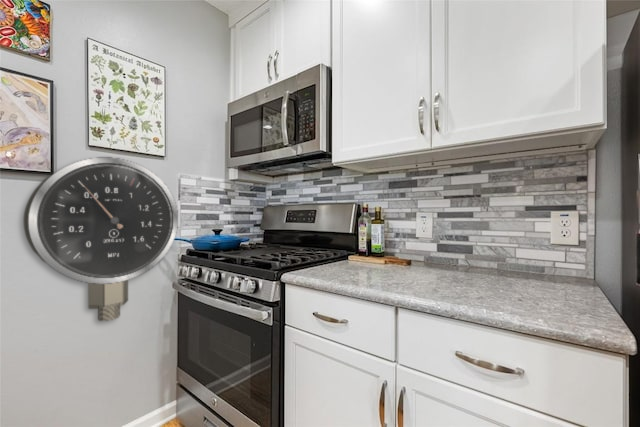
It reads 0.6,MPa
